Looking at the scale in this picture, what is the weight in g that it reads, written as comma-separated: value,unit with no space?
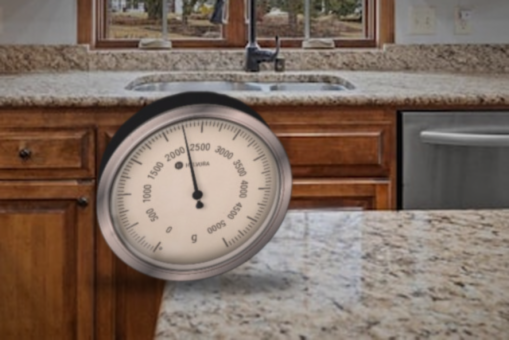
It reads 2250,g
